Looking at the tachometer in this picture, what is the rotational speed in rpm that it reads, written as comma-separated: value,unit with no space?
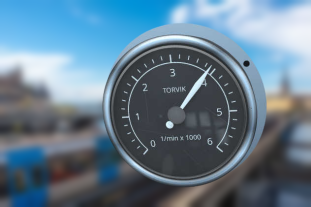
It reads 3900,rpm
